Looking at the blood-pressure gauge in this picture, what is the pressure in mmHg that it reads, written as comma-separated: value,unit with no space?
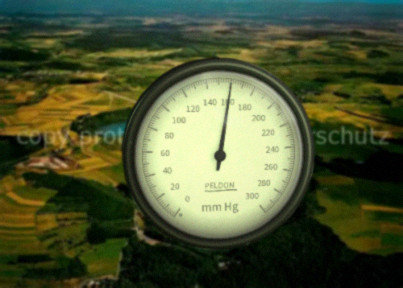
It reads 160,mmHg
